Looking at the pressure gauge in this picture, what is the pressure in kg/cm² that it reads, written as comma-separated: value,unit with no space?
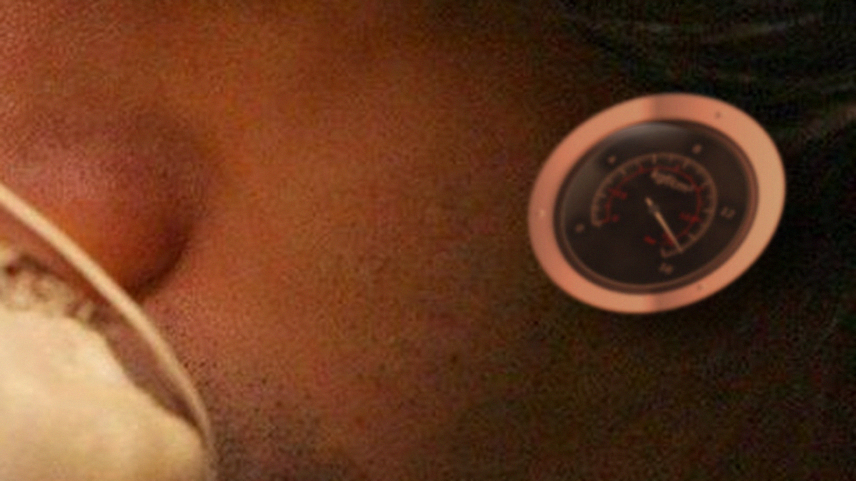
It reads 15,kg/cm²
